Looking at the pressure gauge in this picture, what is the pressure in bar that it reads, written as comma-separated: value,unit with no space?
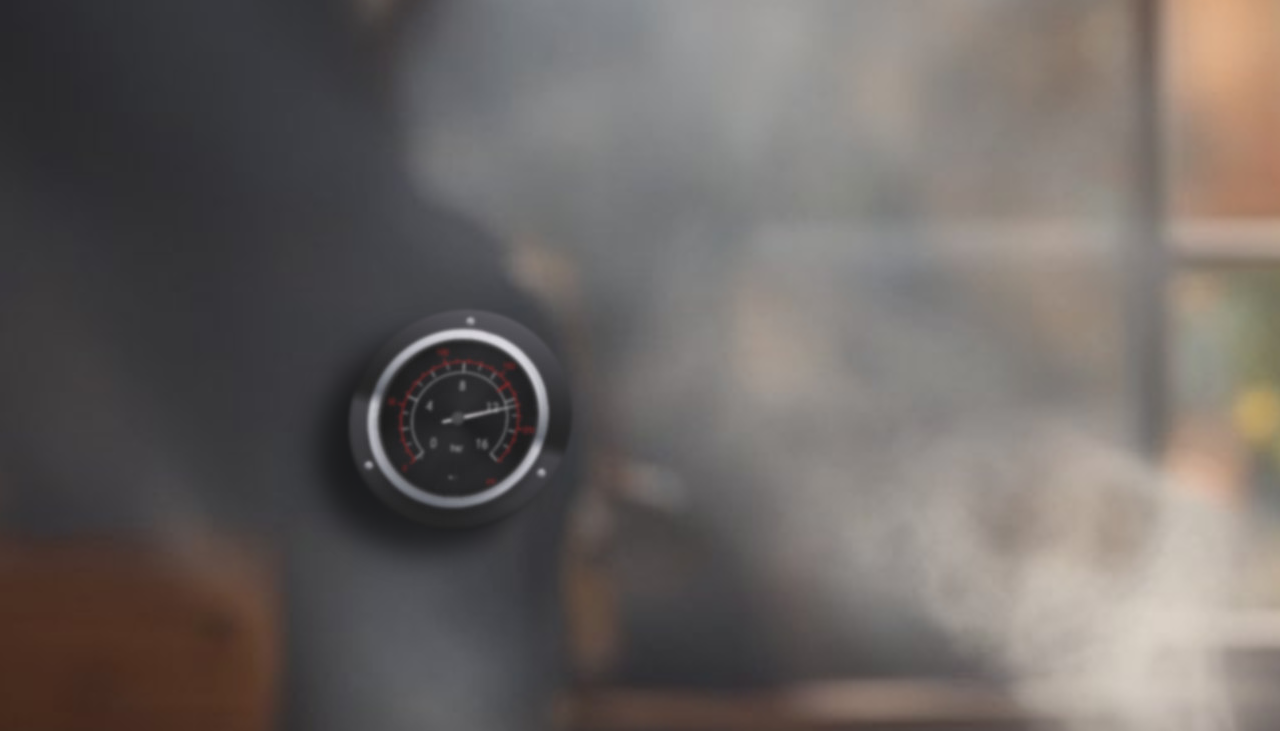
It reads 12.5,bar
